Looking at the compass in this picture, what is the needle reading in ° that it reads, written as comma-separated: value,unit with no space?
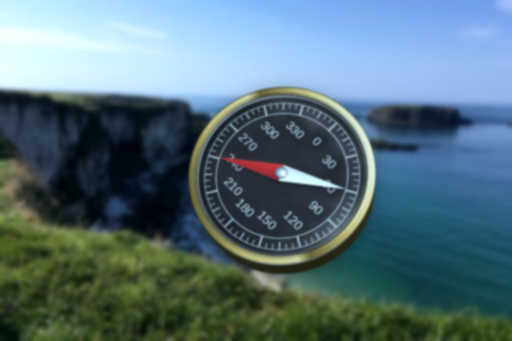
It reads 240,°
